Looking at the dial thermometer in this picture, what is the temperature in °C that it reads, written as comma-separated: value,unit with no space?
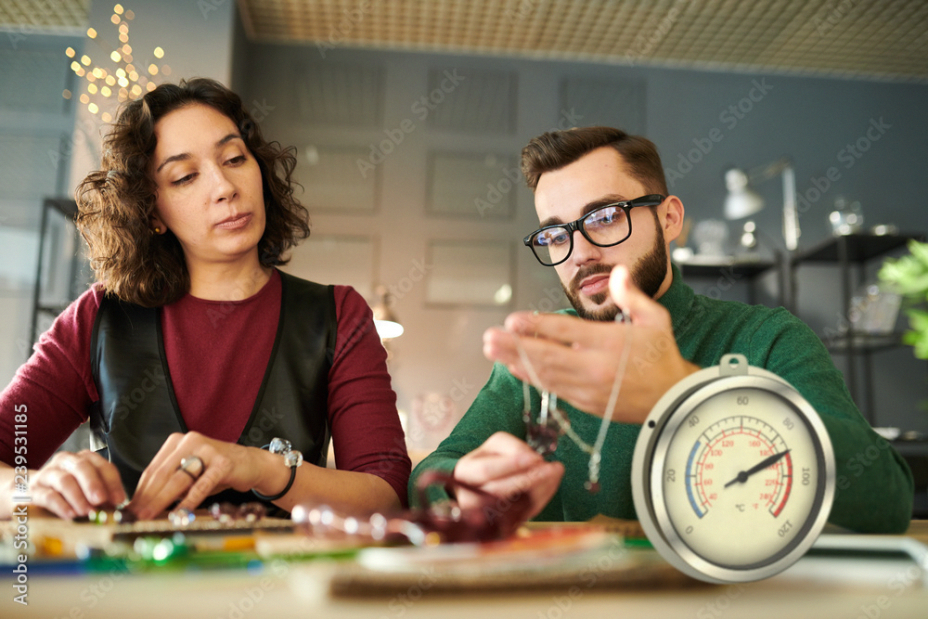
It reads 88,°C
